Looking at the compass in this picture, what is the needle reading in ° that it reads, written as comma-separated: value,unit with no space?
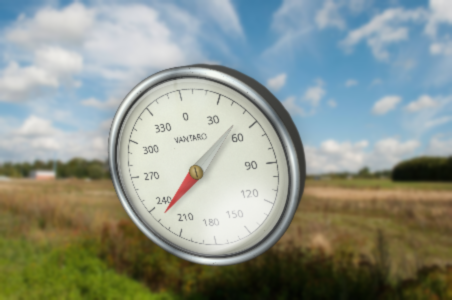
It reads 230,°
